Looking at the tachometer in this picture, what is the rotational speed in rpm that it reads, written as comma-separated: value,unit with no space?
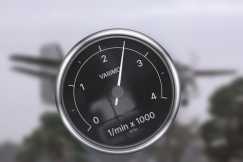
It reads 2500,rpm
